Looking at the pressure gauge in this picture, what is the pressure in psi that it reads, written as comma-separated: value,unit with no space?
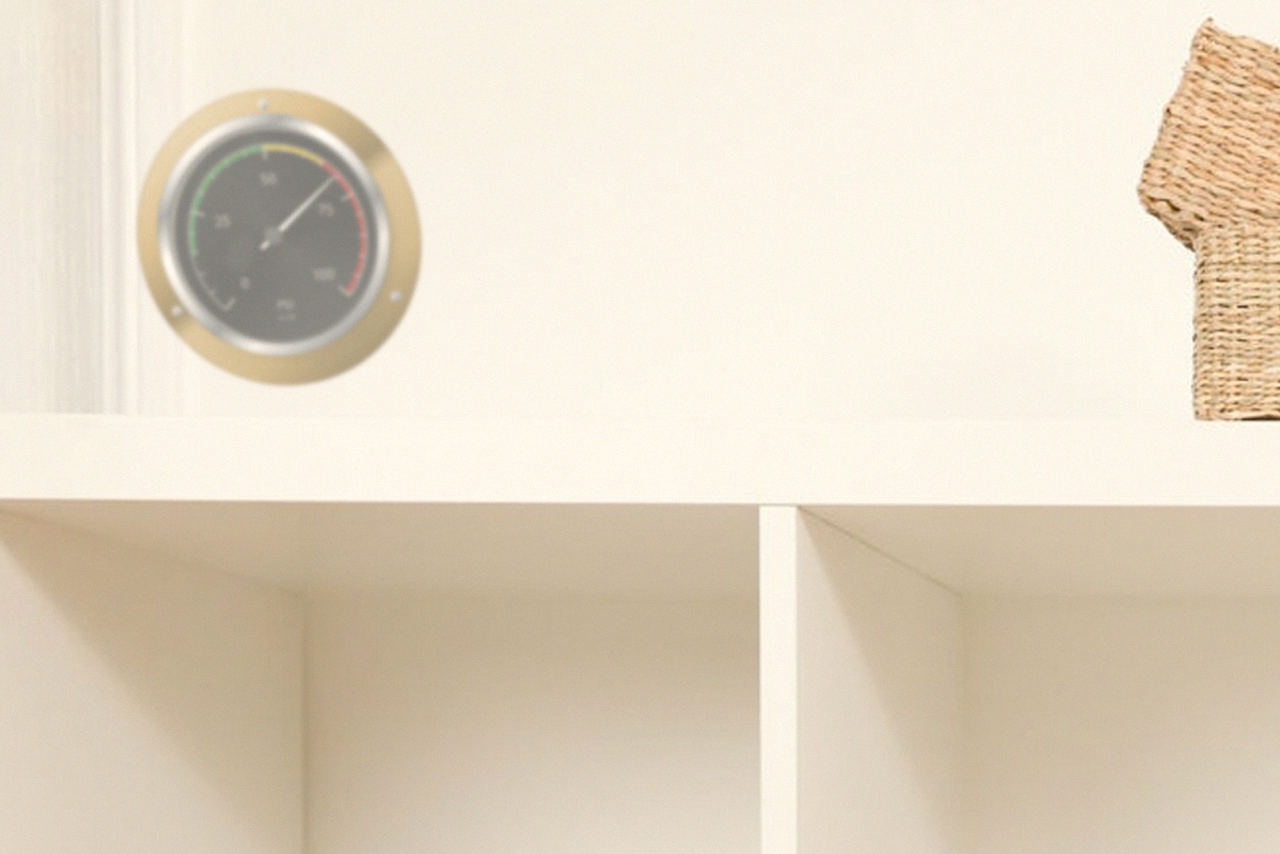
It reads 70,psi
